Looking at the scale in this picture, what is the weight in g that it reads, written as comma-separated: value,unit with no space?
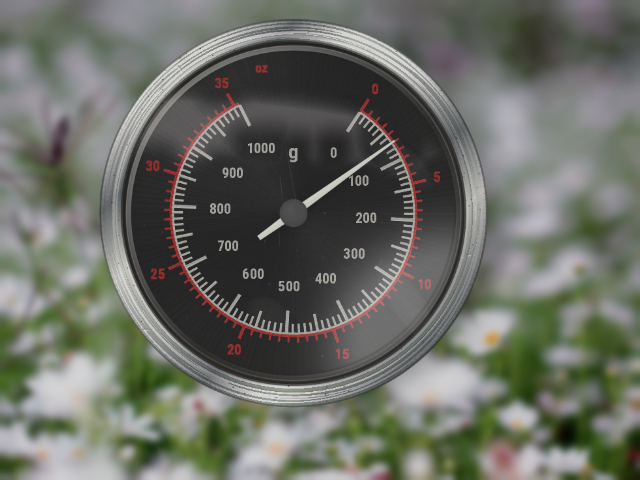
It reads 70,g
